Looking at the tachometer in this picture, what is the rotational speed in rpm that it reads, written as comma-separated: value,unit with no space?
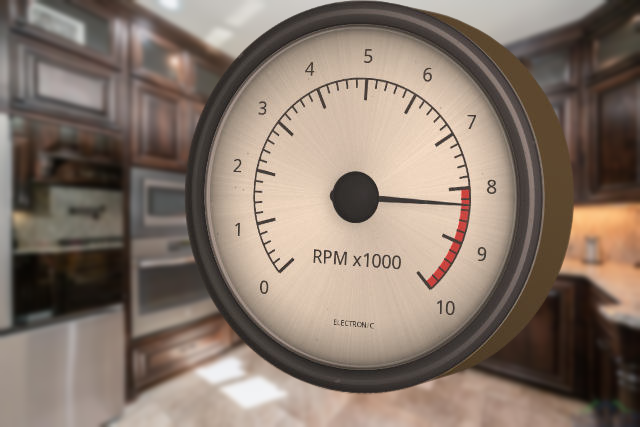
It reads 8300,rpm
